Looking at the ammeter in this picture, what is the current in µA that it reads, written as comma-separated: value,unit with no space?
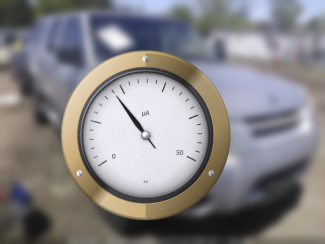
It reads 18,µA
